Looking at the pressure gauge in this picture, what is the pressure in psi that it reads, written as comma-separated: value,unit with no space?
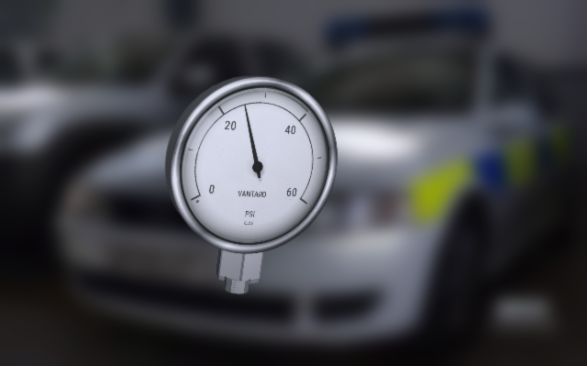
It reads 25,psi
